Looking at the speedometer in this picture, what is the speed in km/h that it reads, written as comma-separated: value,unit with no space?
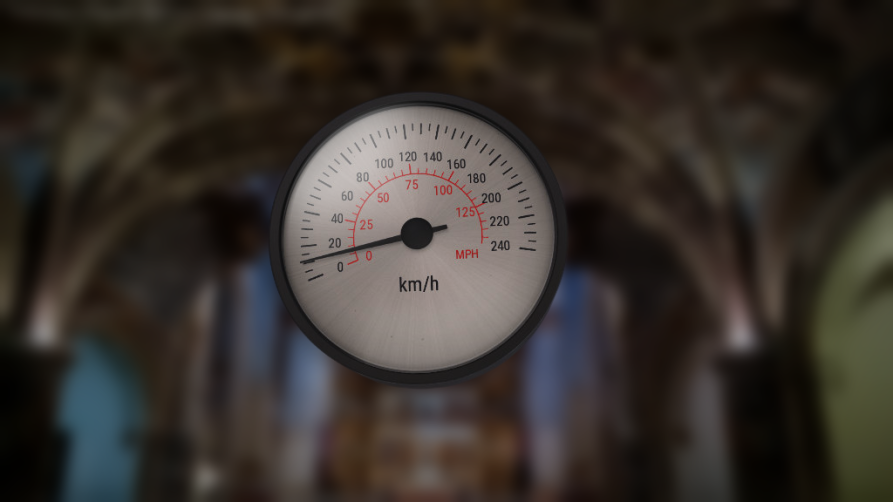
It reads 10,km/h
